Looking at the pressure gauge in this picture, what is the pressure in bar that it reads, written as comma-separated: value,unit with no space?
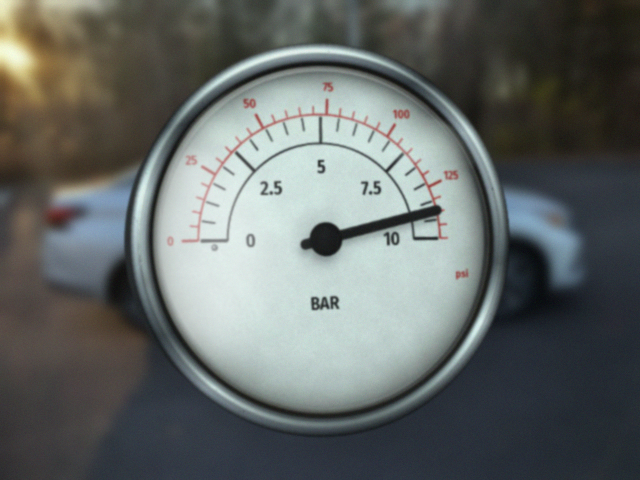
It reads 9.25,bar
